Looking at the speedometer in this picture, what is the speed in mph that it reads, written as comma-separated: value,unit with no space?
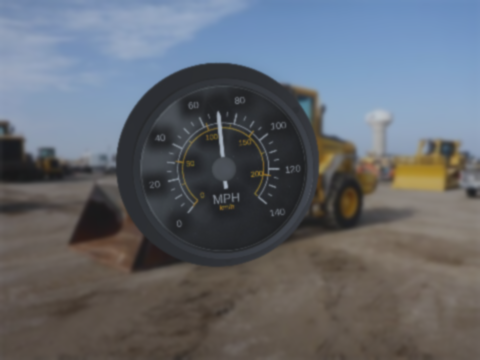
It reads 70,mph
